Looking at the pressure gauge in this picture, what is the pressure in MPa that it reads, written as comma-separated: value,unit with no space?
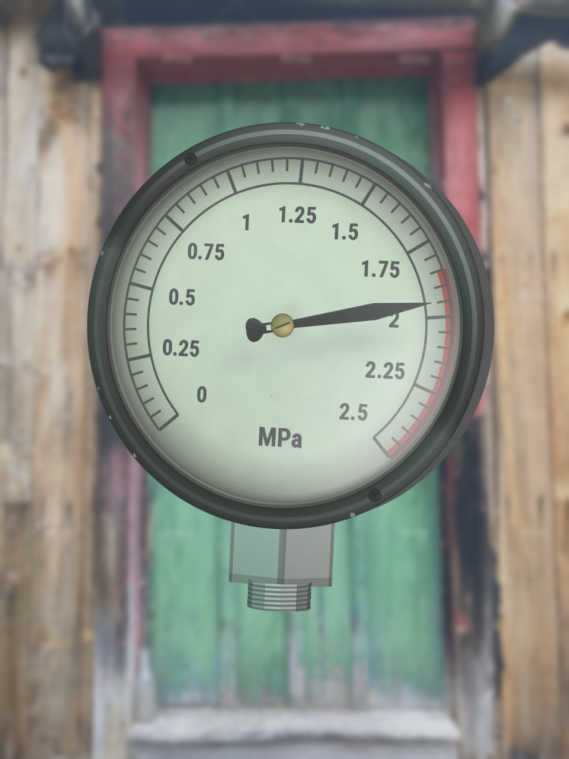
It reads 1.95,MPa
